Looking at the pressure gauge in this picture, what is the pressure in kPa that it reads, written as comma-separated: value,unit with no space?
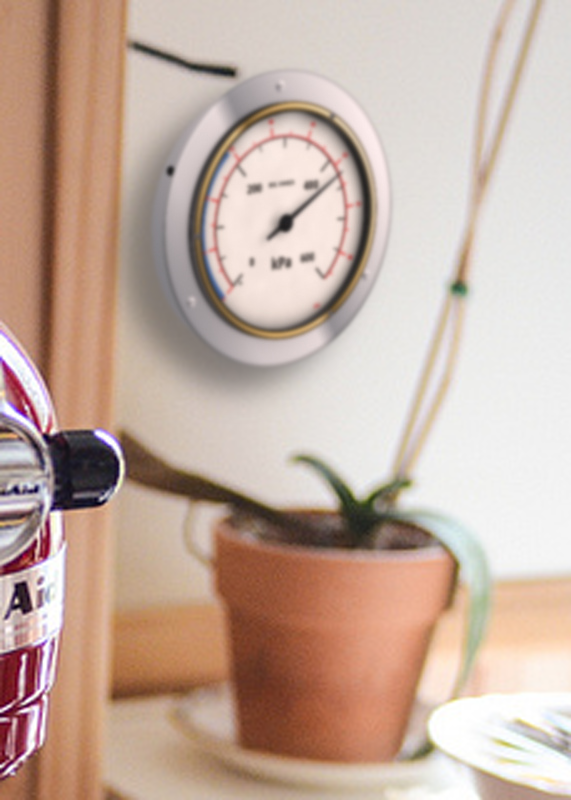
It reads 425,kPa
